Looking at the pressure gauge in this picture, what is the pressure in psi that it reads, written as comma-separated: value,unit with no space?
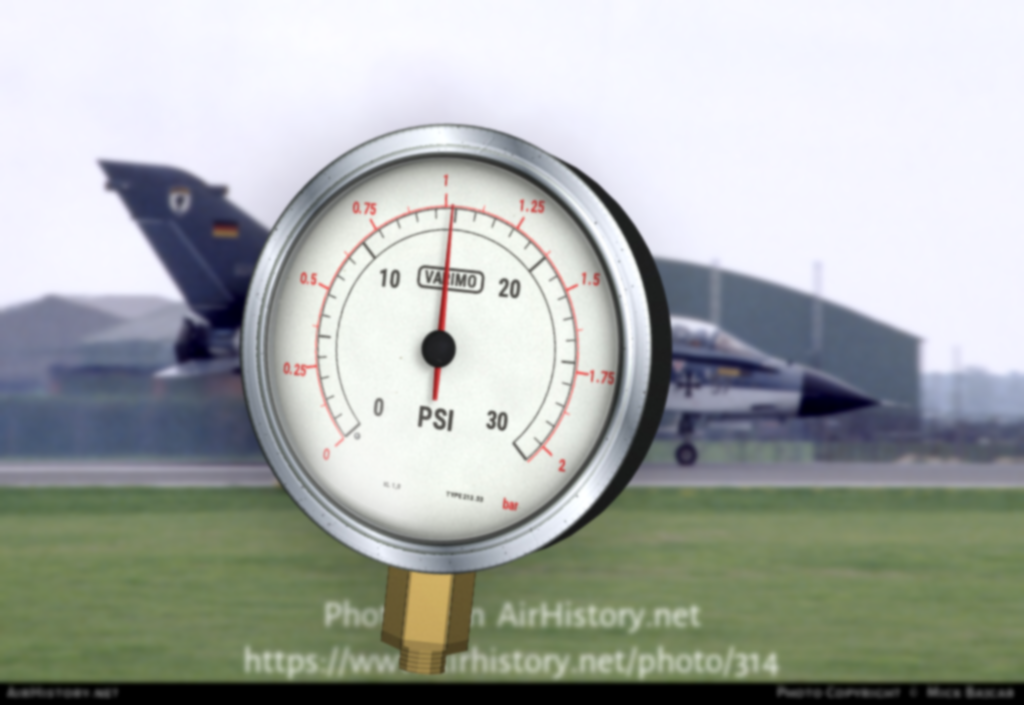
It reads 15,psi
